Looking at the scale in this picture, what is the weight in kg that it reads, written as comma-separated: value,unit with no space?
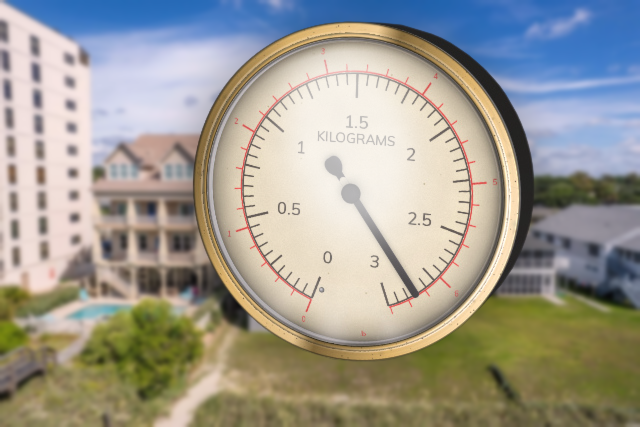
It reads 2.85,kg
